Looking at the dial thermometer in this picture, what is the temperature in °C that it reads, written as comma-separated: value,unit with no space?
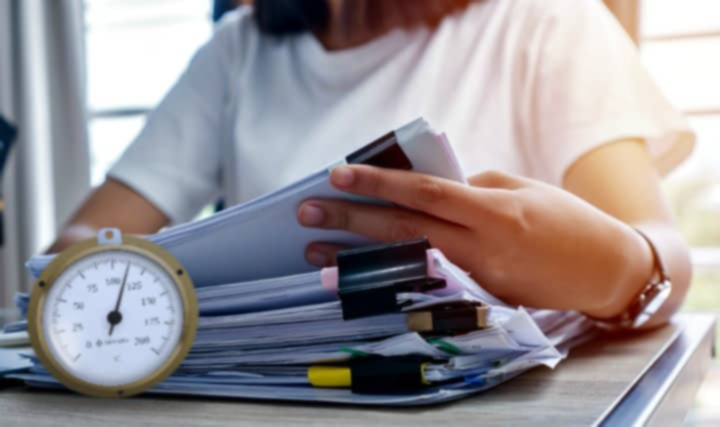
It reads 112.5,°C
